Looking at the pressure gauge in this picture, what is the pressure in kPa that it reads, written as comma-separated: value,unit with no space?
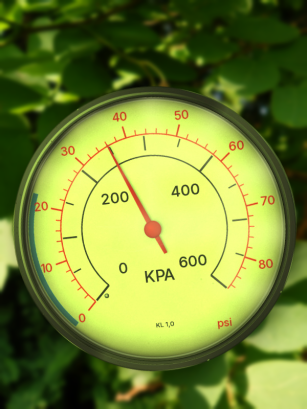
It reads 250,kPa
